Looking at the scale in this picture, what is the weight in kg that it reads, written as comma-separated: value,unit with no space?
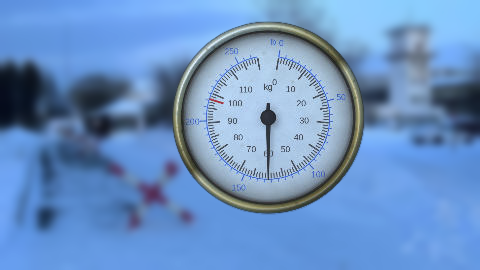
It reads 60,kg
